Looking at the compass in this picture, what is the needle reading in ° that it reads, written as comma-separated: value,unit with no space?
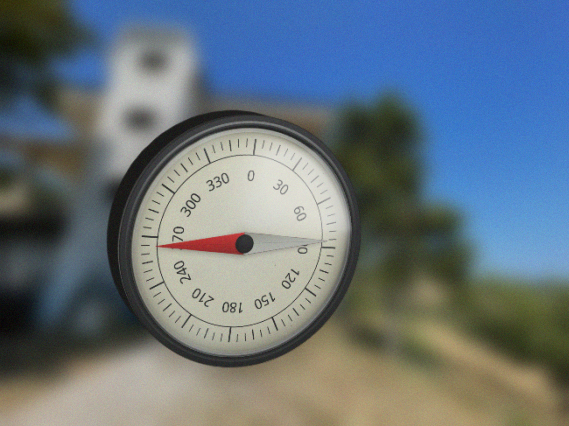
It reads 265,°
